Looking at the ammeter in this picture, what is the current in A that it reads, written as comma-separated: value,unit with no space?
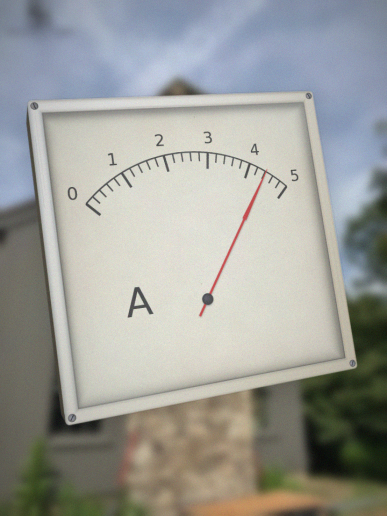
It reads 4.4,A
